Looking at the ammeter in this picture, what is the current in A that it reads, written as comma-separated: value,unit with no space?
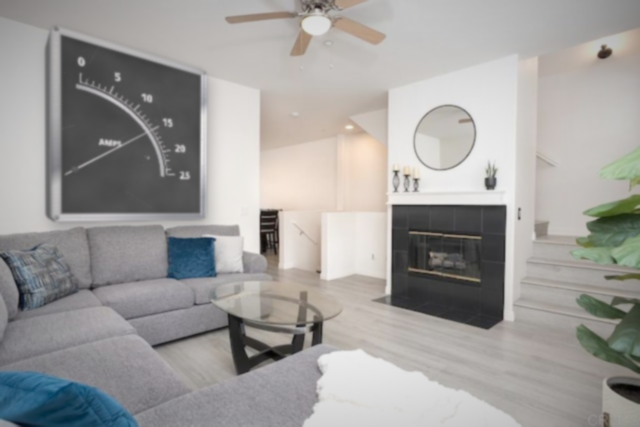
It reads 15,A
